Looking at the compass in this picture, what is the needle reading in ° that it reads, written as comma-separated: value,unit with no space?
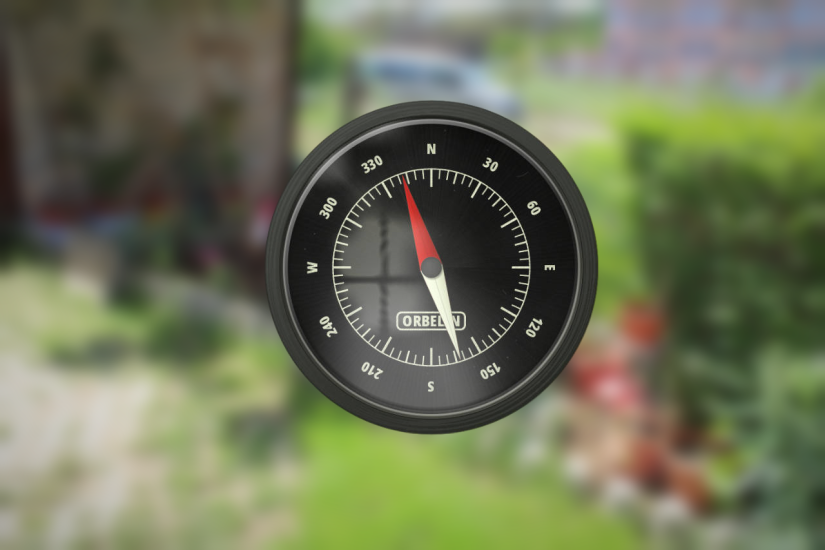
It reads 342.5,°
